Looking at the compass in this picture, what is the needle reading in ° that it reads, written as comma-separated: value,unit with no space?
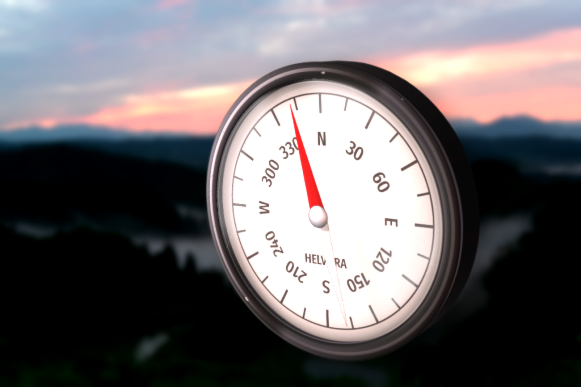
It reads 345,°
